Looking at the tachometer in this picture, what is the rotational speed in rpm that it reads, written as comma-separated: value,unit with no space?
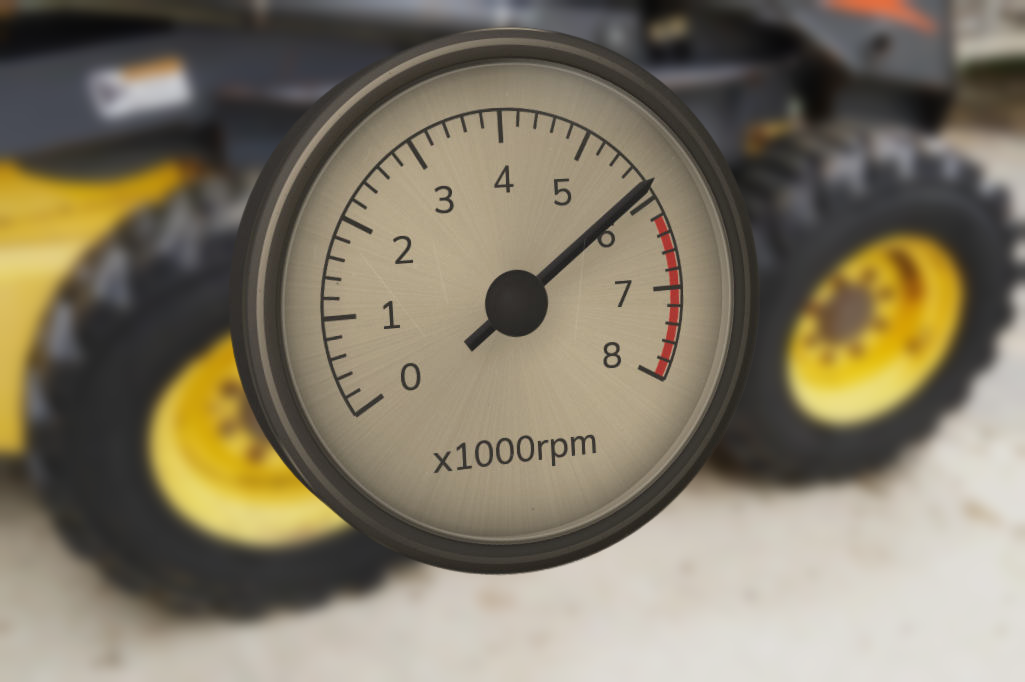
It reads 5800,rpm
